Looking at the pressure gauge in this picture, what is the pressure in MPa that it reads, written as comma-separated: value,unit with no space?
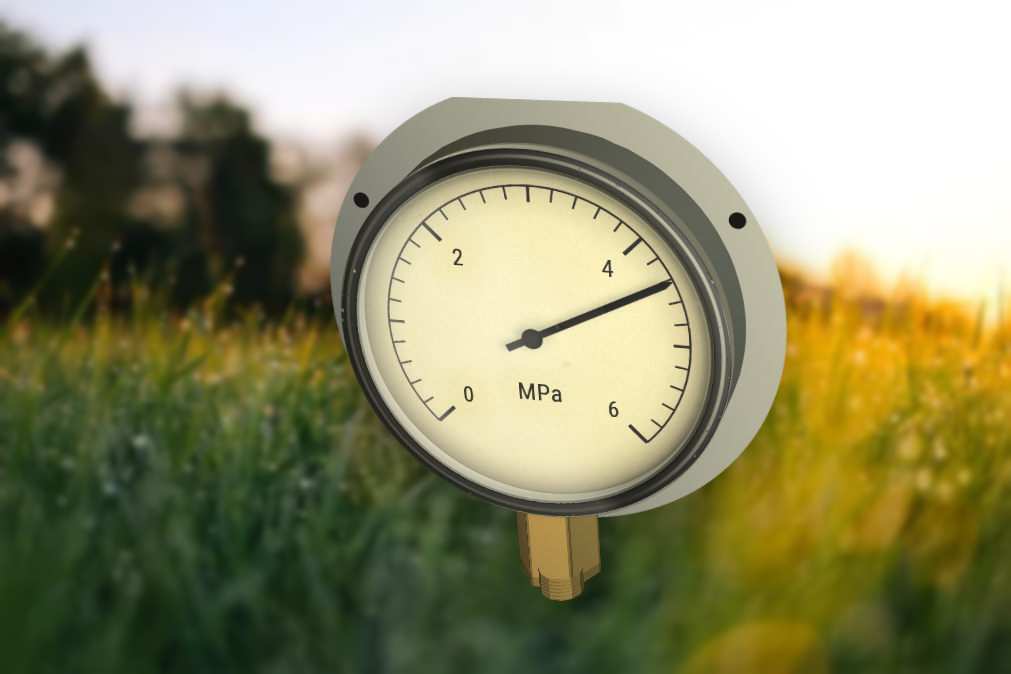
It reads 4.4,MPa
